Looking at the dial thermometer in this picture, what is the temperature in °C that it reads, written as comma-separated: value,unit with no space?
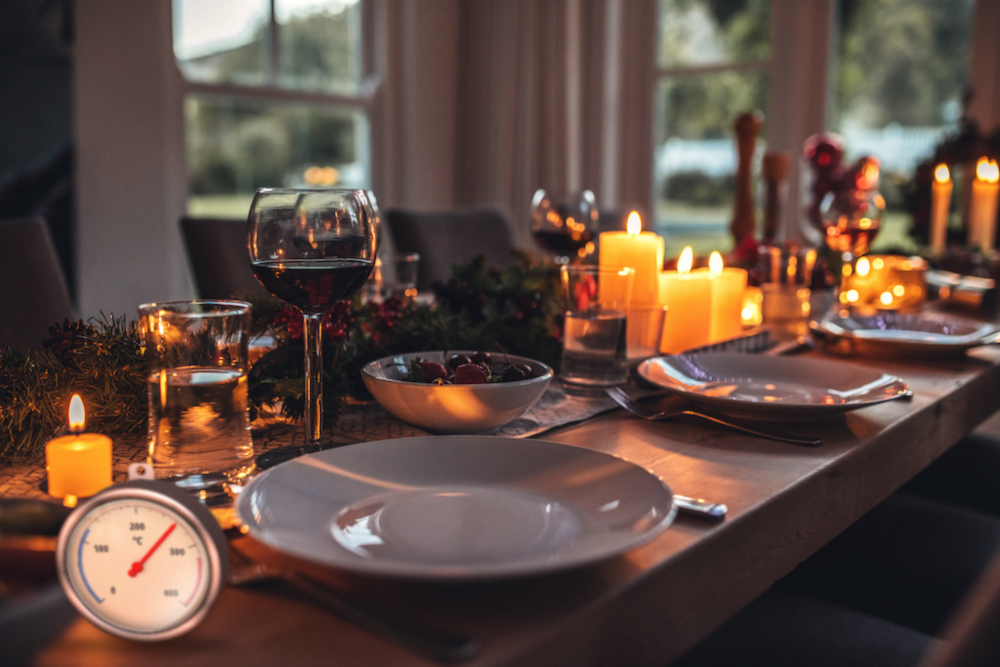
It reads 260,°C
